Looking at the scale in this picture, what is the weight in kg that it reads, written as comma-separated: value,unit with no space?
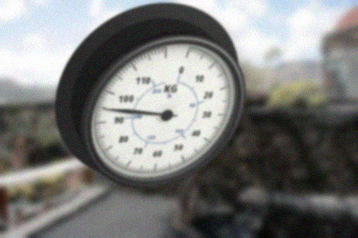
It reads 95,kg
